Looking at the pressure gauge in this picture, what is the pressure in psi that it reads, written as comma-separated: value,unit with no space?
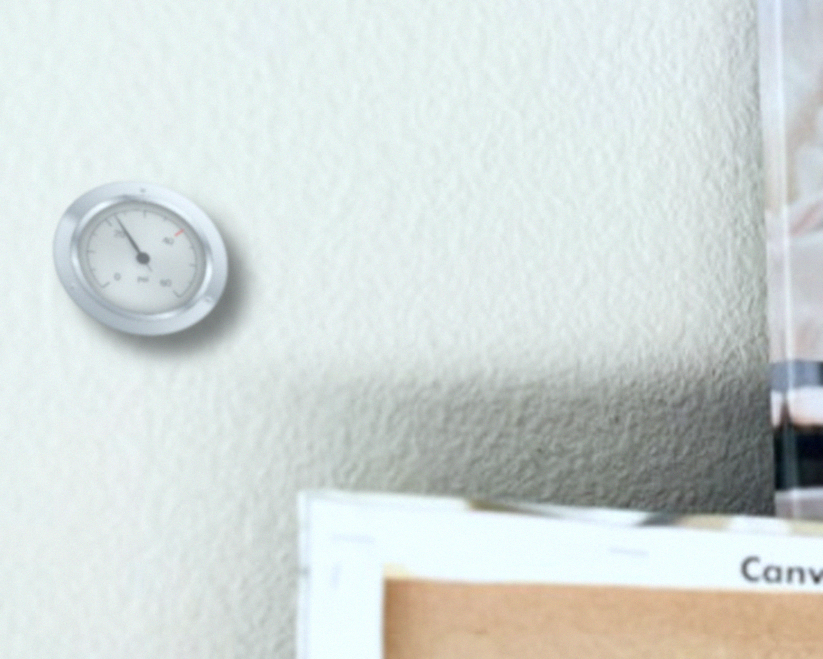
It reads 22.5,psi
